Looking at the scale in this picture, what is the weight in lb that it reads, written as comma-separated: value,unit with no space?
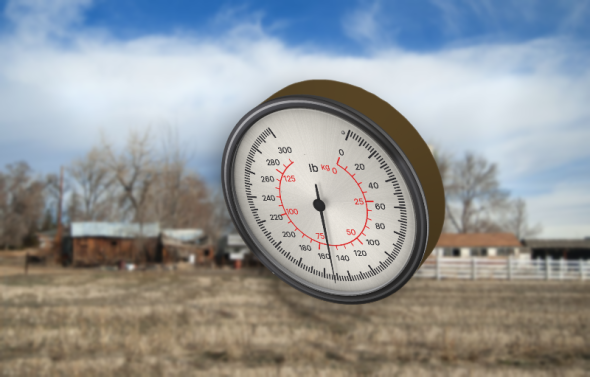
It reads 150,lb
